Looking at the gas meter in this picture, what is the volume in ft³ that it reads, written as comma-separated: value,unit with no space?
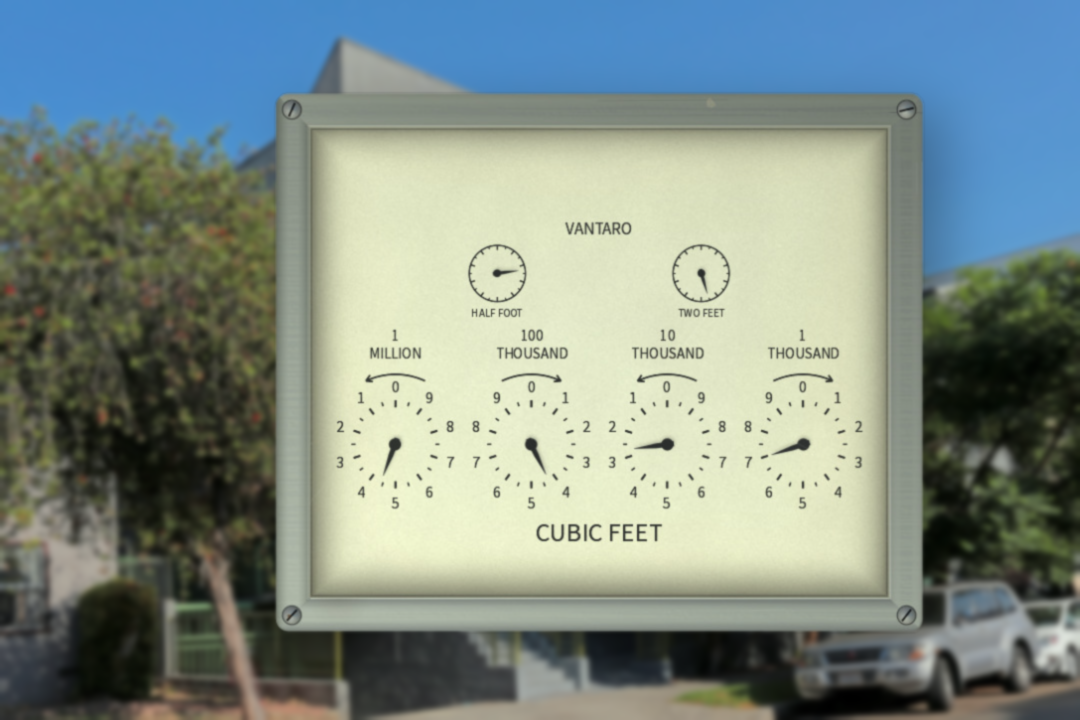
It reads 442700,ft³
